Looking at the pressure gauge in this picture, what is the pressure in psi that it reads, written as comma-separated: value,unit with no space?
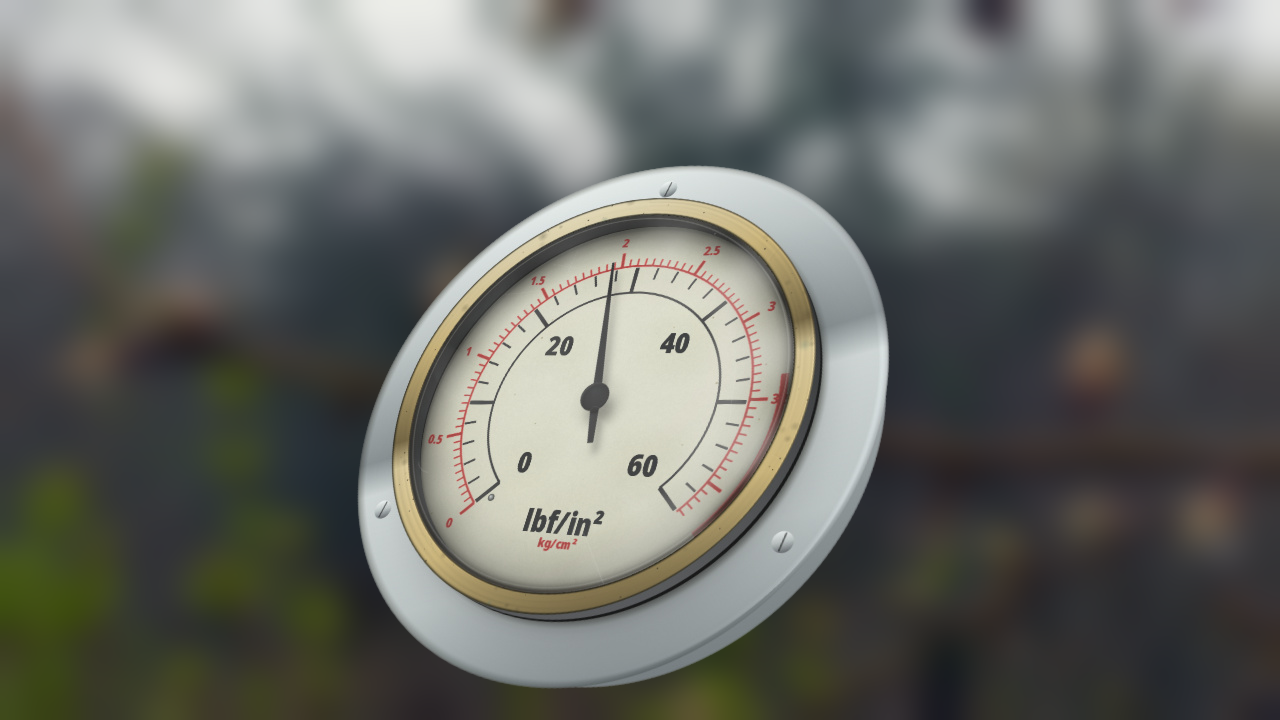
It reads 28,psi
